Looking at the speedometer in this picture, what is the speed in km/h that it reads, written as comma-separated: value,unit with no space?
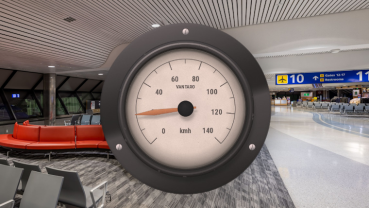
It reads 20,km/h
